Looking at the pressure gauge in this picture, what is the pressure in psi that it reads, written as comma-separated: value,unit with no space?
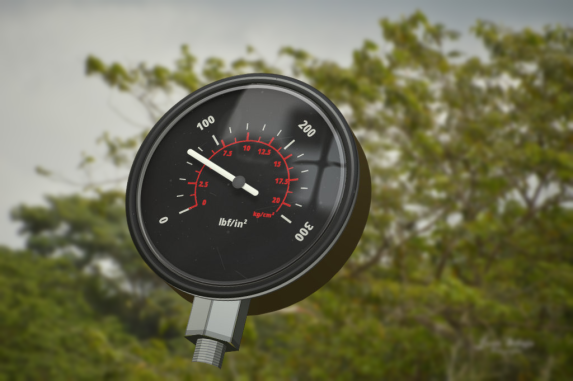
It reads 70,psi
